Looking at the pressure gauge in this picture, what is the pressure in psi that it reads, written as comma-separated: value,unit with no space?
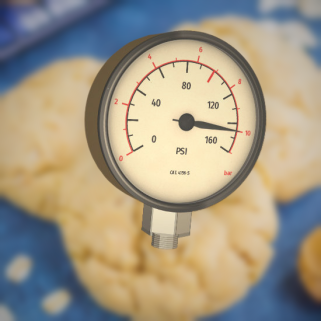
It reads 145,psi
